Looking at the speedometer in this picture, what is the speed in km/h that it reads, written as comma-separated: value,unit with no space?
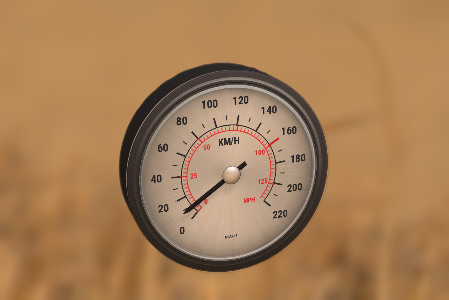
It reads 10,km/h
